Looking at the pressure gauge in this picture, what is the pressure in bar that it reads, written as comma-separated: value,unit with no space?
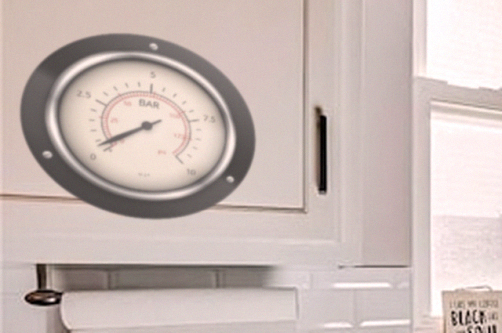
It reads 0.25,bar
